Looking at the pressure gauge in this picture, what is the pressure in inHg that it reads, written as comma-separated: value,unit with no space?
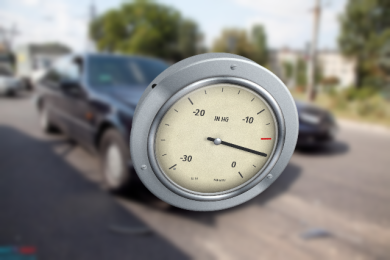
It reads -4,inHg
